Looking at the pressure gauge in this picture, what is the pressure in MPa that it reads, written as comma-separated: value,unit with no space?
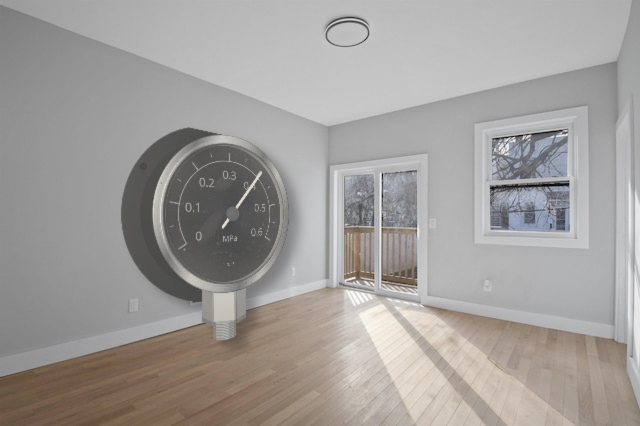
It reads 0.4,MPa
